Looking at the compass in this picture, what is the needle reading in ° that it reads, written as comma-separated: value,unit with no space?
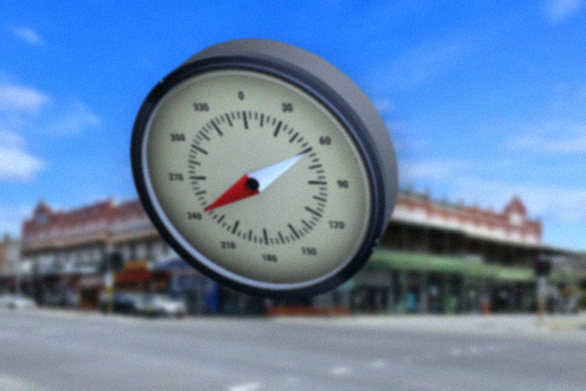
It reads 240,°
